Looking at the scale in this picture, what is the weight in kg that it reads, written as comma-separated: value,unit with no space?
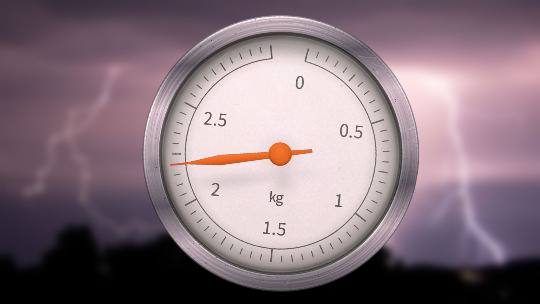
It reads 2.2,kg
